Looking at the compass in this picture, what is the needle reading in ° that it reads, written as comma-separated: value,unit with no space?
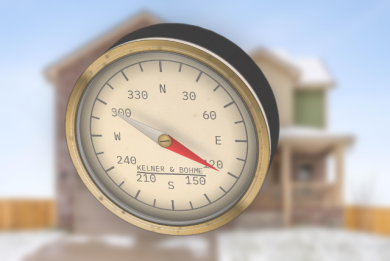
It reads 120,°
